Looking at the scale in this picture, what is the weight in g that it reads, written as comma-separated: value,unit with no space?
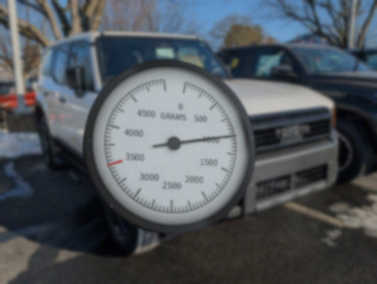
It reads 1000,g
